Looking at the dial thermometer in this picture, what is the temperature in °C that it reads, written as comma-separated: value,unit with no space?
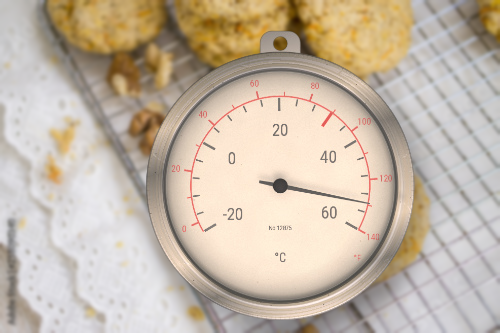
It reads 54,°C
